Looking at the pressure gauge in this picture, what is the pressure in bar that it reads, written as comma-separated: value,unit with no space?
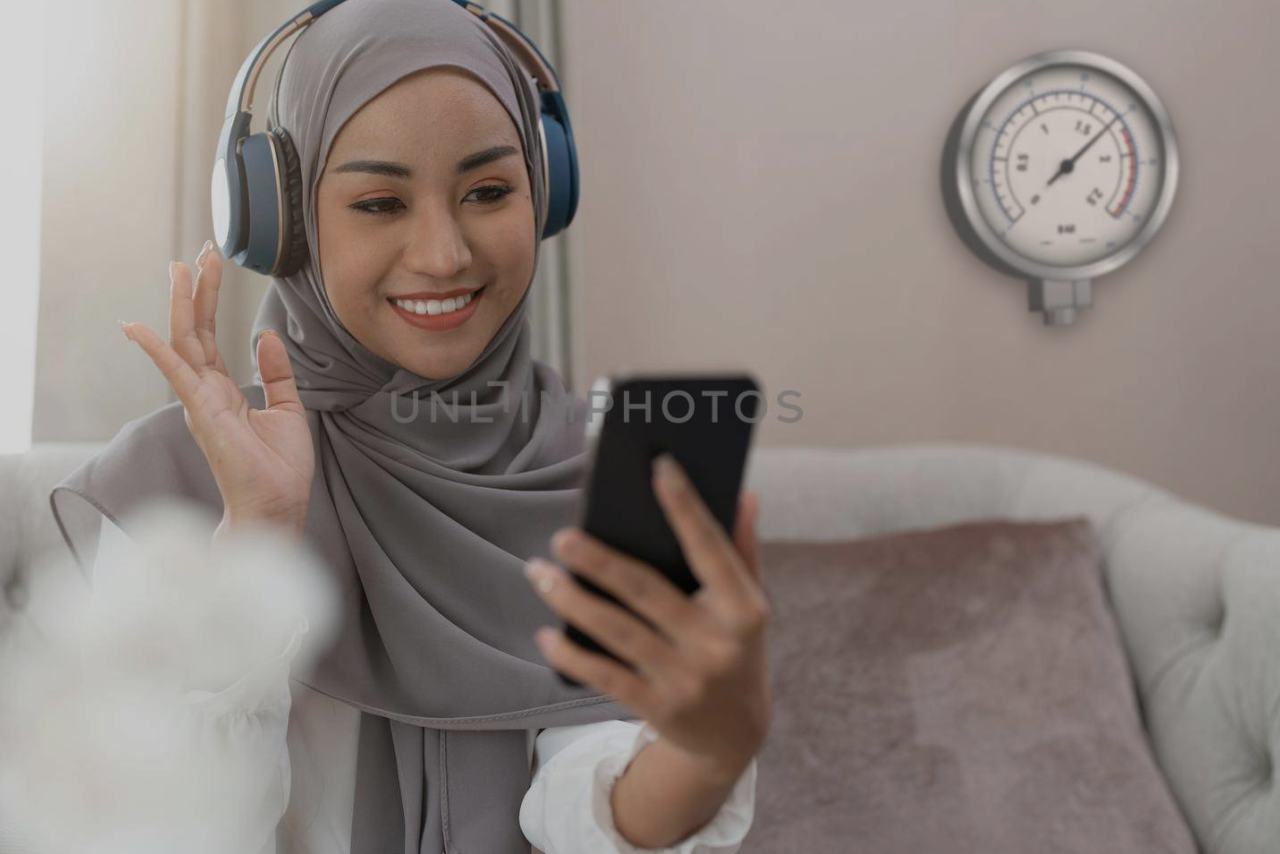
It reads 1.7,bar
